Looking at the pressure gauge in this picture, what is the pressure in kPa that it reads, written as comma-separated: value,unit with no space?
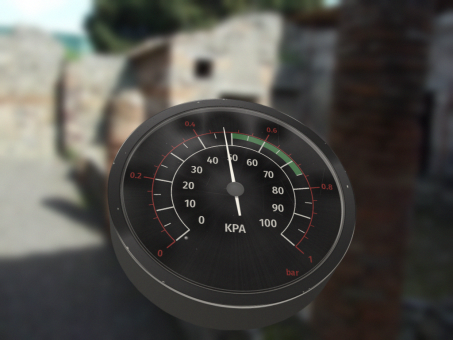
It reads 47.5,kPa
